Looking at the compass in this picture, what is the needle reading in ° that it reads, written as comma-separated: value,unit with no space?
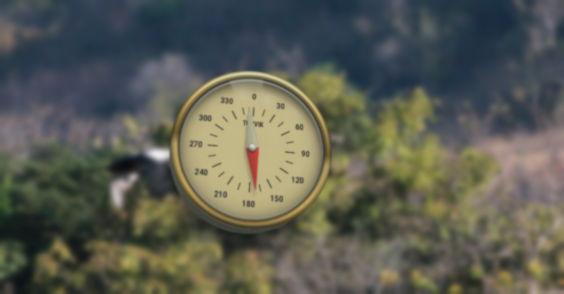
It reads 172.5,°
